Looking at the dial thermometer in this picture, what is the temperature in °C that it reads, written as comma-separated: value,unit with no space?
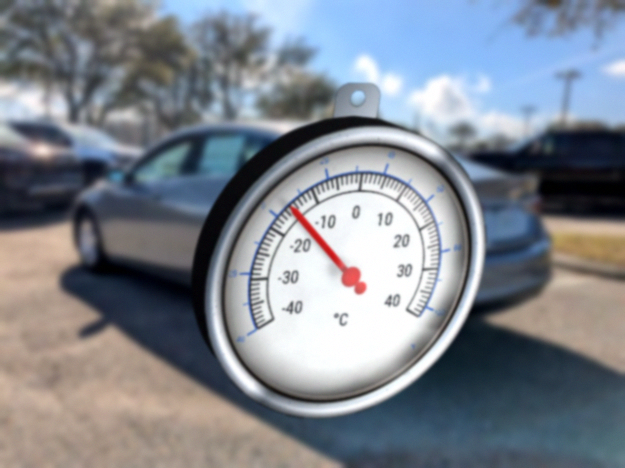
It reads -15,°C
